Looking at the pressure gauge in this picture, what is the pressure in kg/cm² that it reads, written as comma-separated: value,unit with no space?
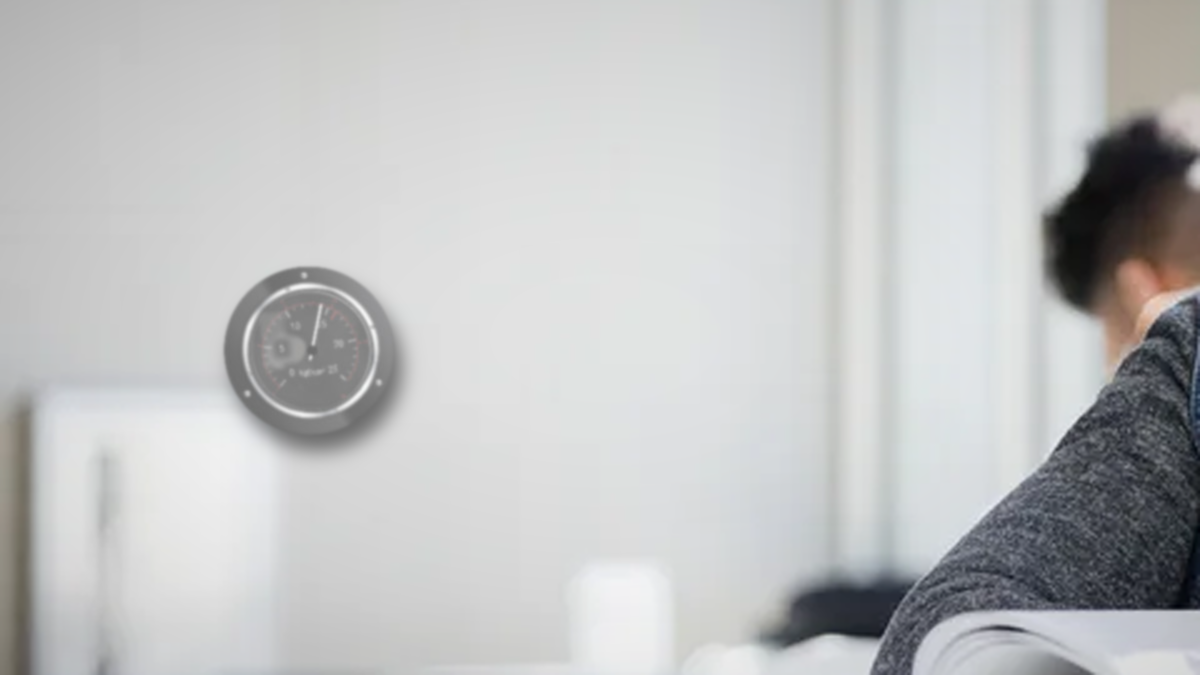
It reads 14,kg/cm²
